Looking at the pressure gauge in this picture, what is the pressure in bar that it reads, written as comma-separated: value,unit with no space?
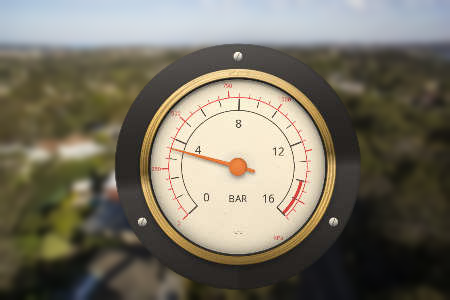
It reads 3.5,bar
